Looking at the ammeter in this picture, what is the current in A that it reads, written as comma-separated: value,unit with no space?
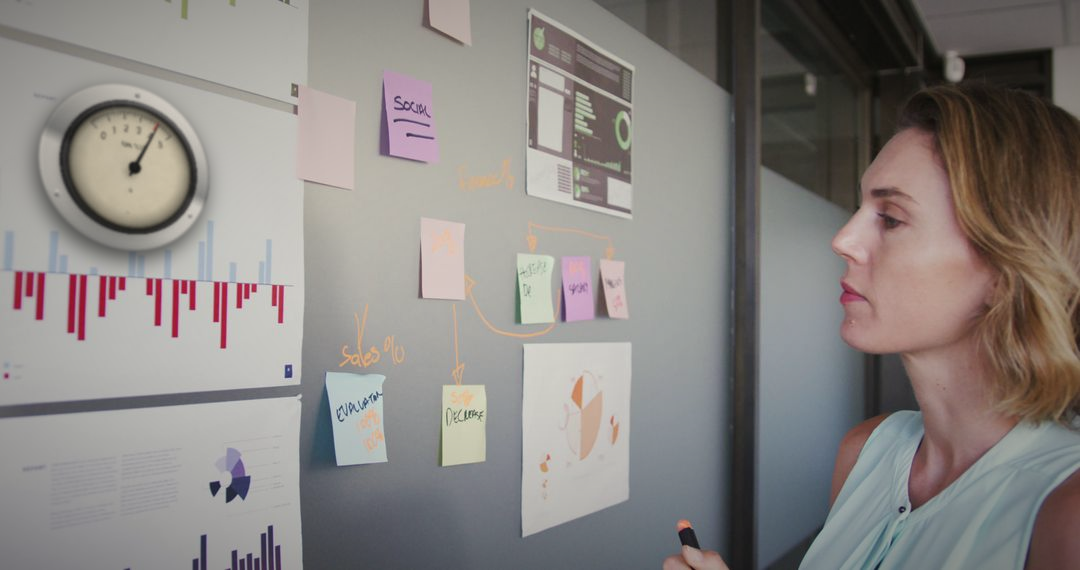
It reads 4,A
